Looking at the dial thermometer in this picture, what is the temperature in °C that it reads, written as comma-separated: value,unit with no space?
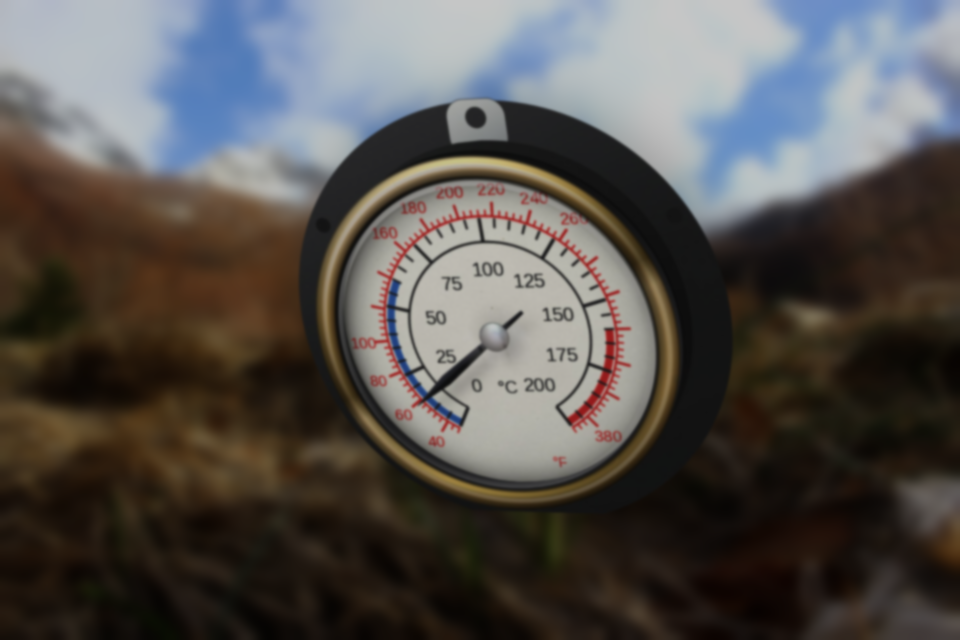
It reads 15,°C
